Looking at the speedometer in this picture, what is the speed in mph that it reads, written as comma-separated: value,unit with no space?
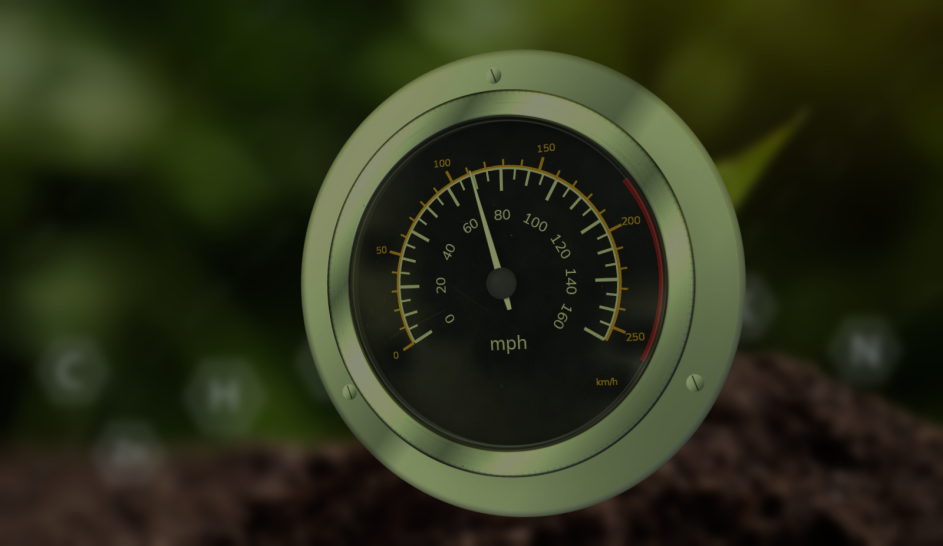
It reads 70,mph
